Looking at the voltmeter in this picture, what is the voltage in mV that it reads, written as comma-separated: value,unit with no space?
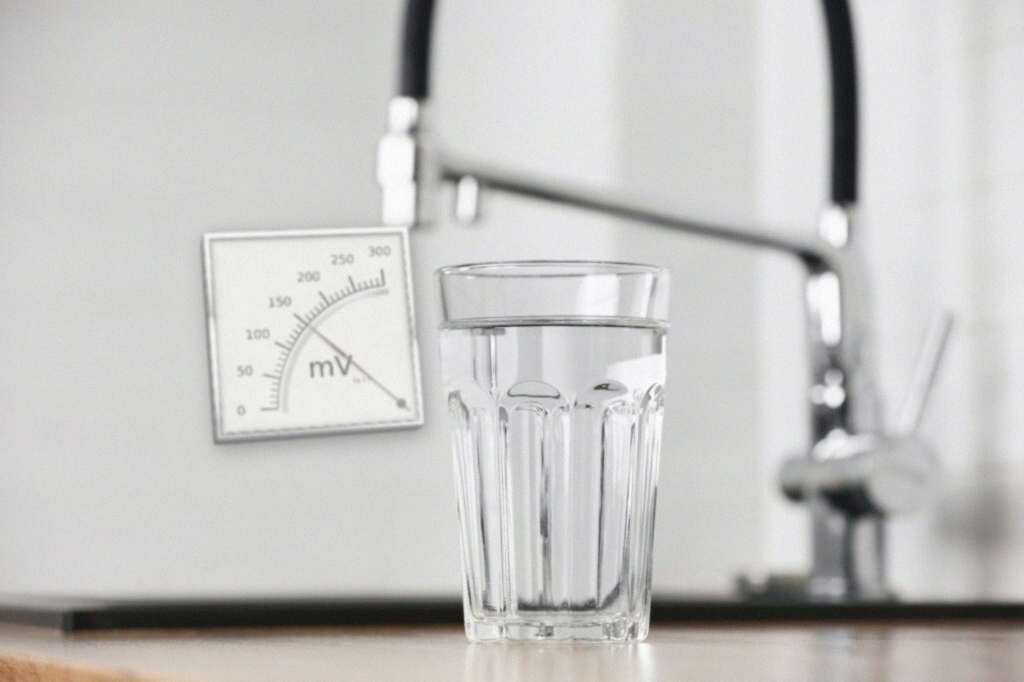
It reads 150,mV
